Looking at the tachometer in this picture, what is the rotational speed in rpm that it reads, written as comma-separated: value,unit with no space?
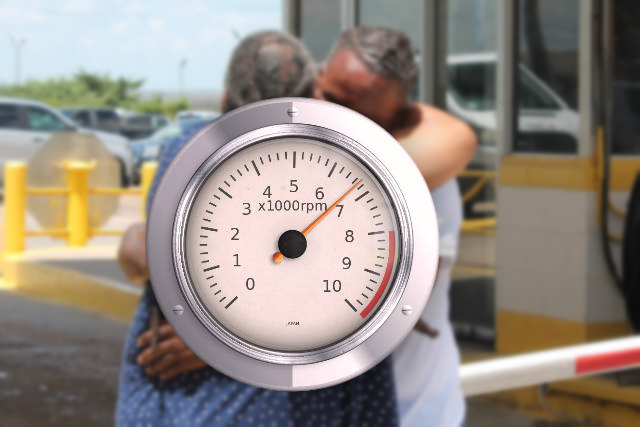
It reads 6700,rpm
